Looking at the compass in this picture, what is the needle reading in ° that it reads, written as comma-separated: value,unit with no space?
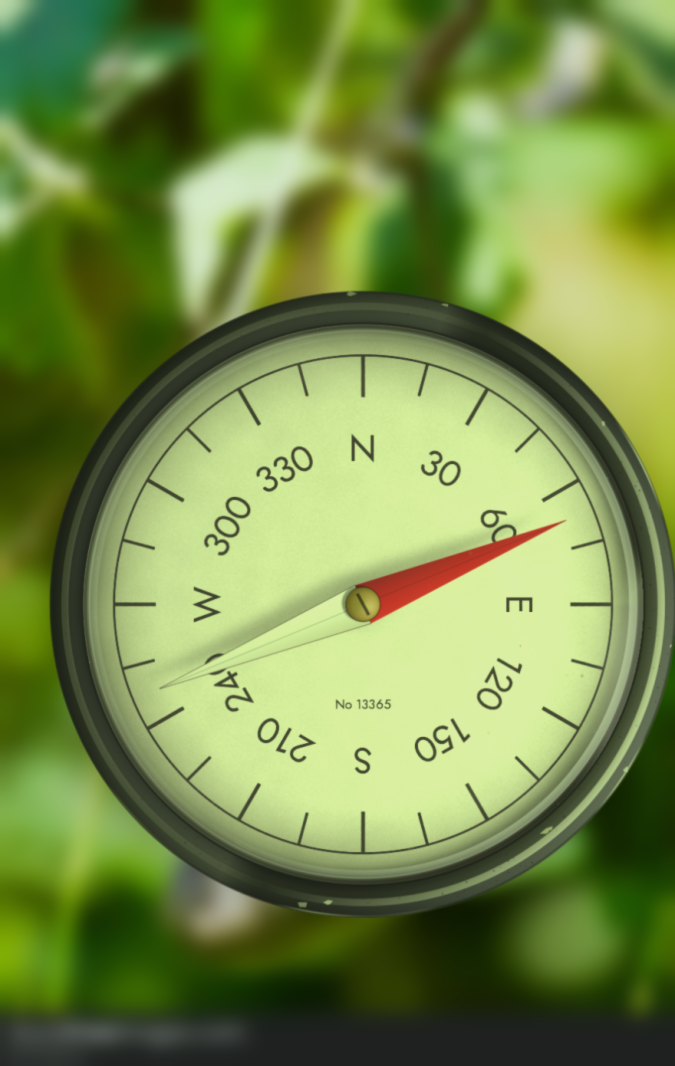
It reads 67.5,°
